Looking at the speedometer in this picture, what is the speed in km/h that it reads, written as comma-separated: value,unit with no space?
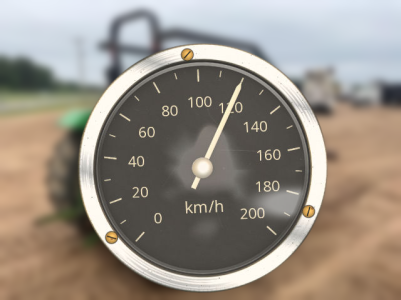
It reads 120,km/h
